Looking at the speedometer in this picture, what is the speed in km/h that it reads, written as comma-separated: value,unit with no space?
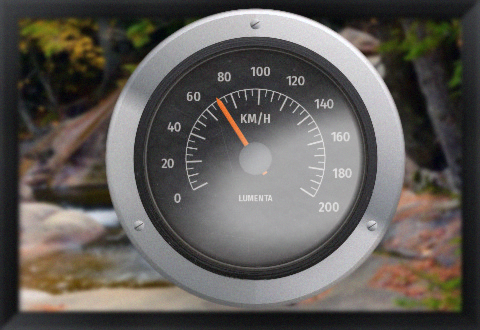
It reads 70,km/h
